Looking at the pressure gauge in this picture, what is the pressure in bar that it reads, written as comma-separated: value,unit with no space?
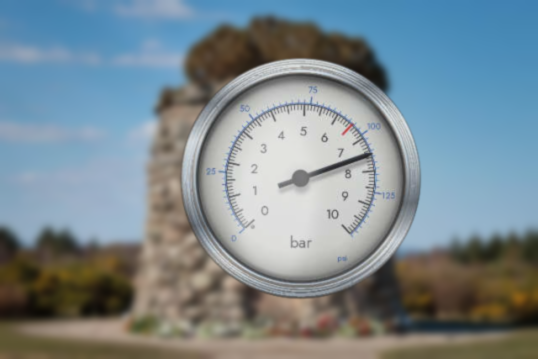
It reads 7.5,bar
